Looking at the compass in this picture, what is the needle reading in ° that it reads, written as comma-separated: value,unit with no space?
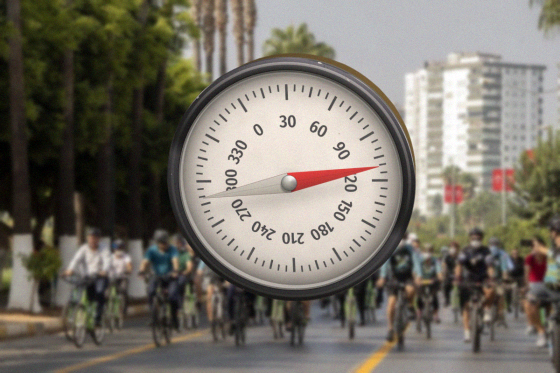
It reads 110,°
